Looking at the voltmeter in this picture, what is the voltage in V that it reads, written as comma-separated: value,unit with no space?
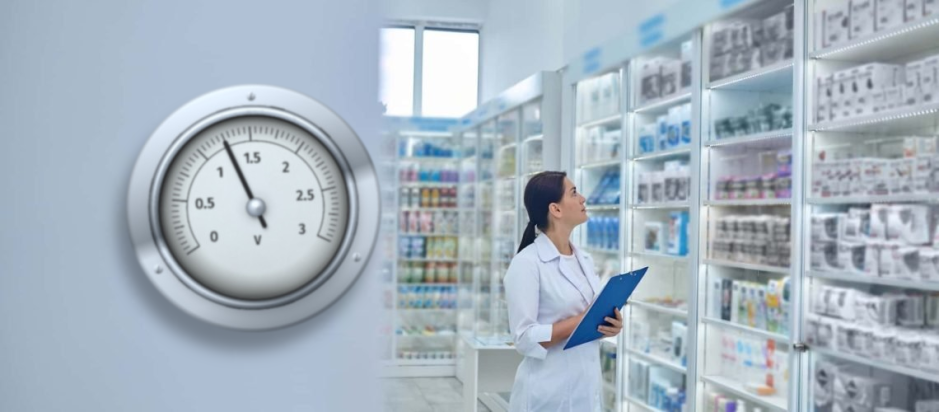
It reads 1.25,V
